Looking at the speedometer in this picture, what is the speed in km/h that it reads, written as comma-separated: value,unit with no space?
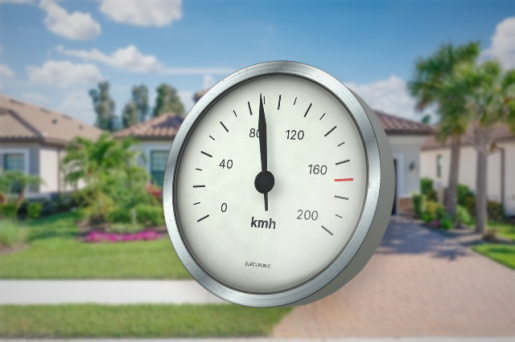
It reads 90,km/h
